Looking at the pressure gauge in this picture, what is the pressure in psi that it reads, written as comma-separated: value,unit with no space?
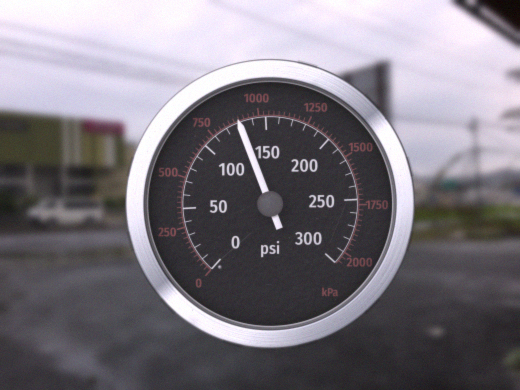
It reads 130,psi
